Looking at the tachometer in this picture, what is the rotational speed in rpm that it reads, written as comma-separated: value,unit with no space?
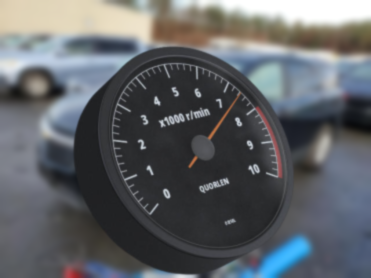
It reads 7400,rpm
